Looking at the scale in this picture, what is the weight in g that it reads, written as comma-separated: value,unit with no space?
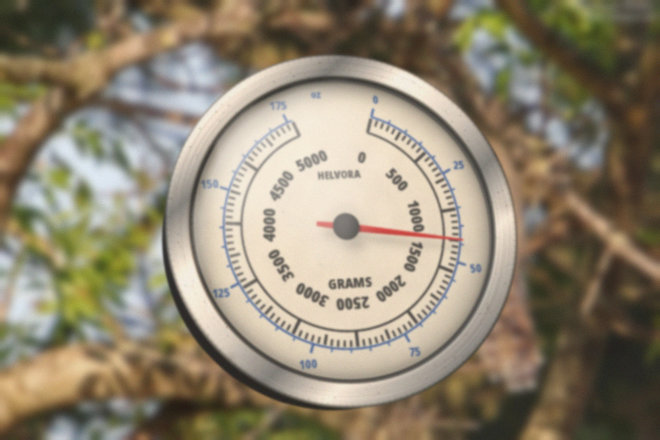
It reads 1250,g
